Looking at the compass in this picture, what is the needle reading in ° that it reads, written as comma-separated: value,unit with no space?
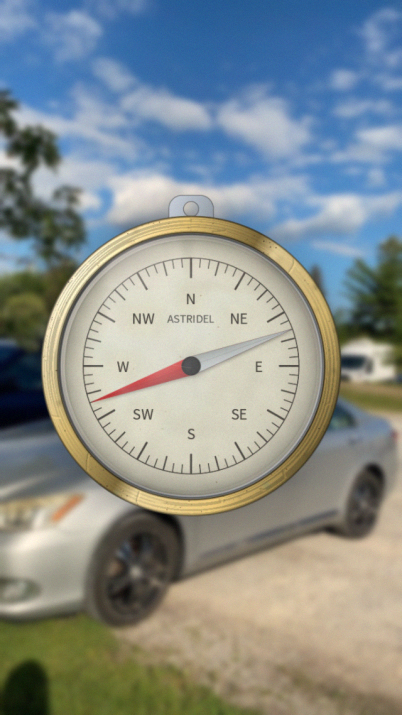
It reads 250,°
